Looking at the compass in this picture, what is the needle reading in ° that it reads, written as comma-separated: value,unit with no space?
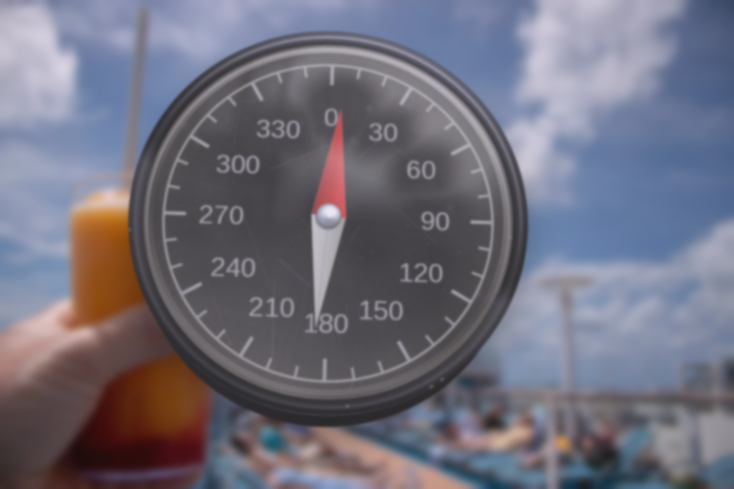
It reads 5,°
